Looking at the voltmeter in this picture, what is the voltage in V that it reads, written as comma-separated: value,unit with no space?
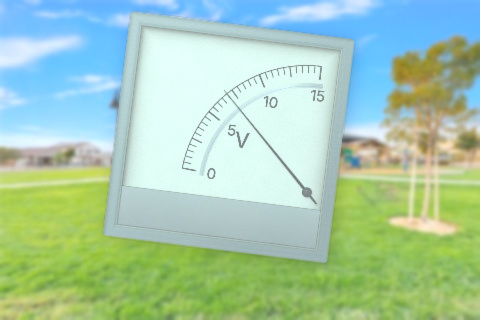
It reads 7,V
